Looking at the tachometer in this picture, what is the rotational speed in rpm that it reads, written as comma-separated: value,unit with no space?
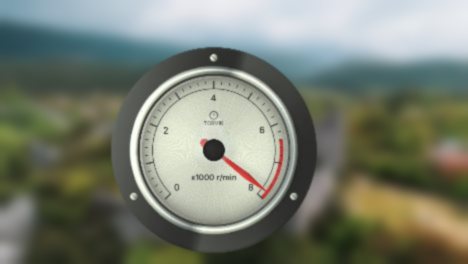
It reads 7800,rpm
